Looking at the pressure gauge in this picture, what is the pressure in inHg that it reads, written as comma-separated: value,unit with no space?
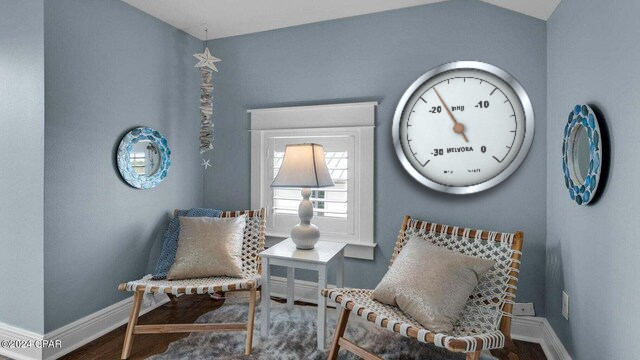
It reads -18,inHg
